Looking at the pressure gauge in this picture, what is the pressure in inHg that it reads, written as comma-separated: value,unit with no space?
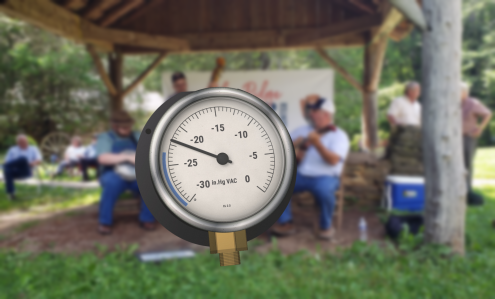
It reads -22,inHg
